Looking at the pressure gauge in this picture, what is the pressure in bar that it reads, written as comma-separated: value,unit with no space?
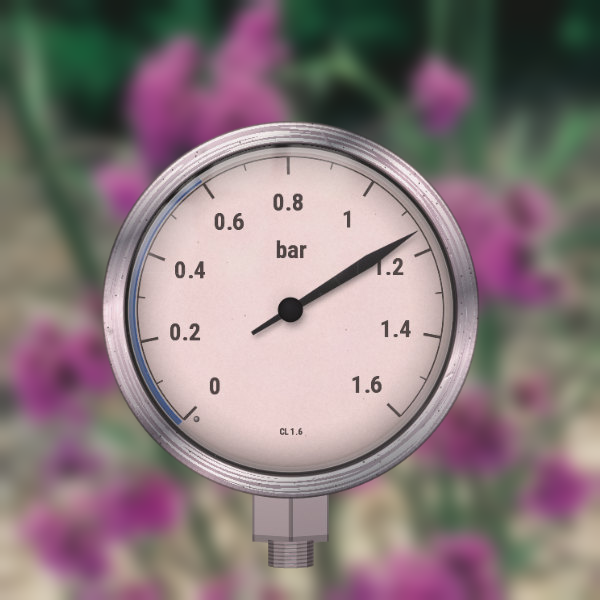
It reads 1.15,bar
